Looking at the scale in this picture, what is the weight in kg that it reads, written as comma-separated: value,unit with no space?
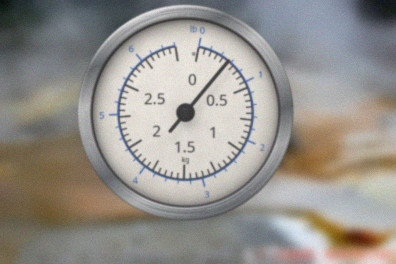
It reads 0.25,kg
